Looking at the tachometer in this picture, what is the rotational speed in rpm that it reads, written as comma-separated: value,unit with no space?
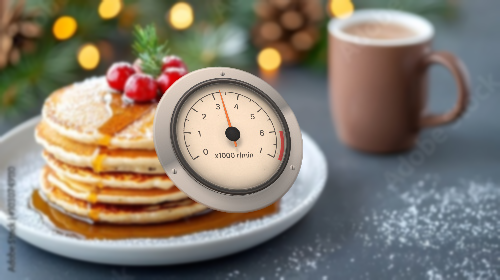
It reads 3250,rpm
